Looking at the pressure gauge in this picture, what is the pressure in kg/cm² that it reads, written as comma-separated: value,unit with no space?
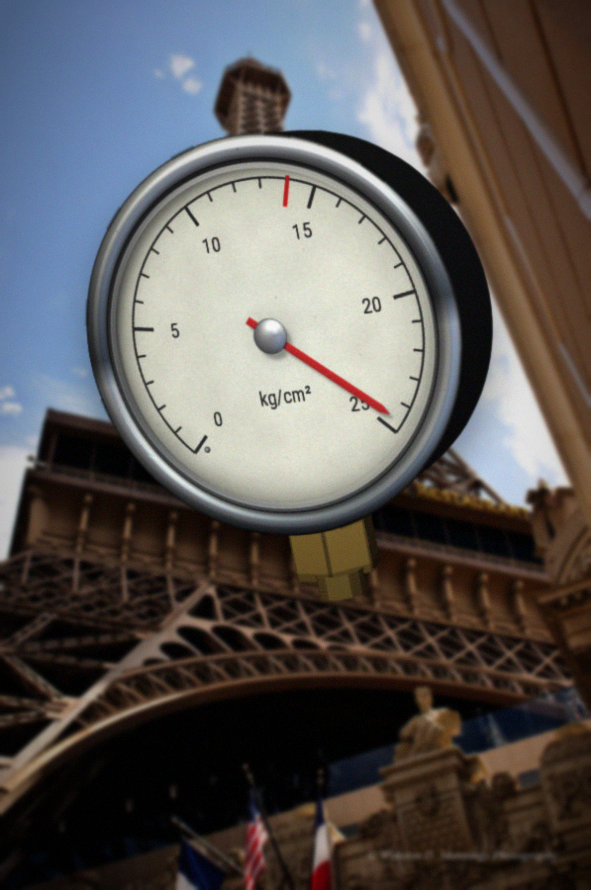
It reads 24.5,kg/cm²
